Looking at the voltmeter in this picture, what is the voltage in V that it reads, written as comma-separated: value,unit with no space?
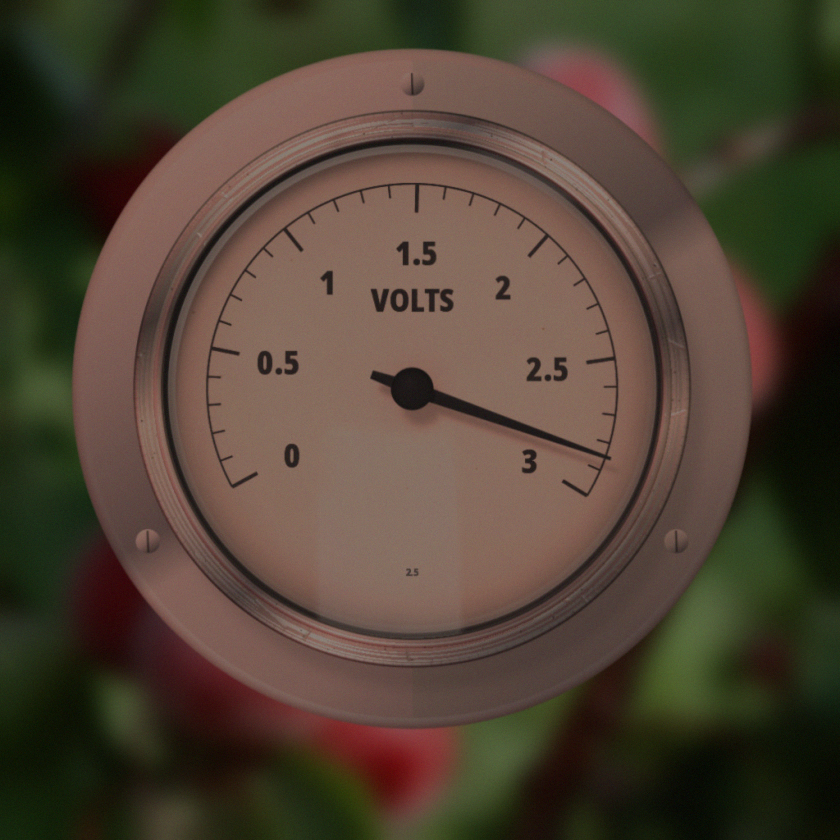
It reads 2.85,V
